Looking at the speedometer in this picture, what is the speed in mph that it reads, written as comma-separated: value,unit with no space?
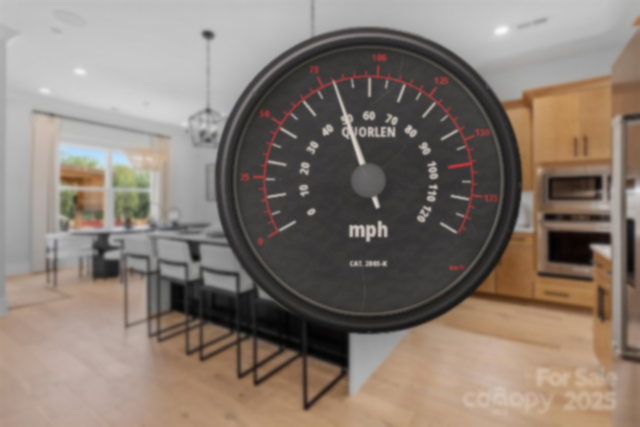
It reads 50,mph
